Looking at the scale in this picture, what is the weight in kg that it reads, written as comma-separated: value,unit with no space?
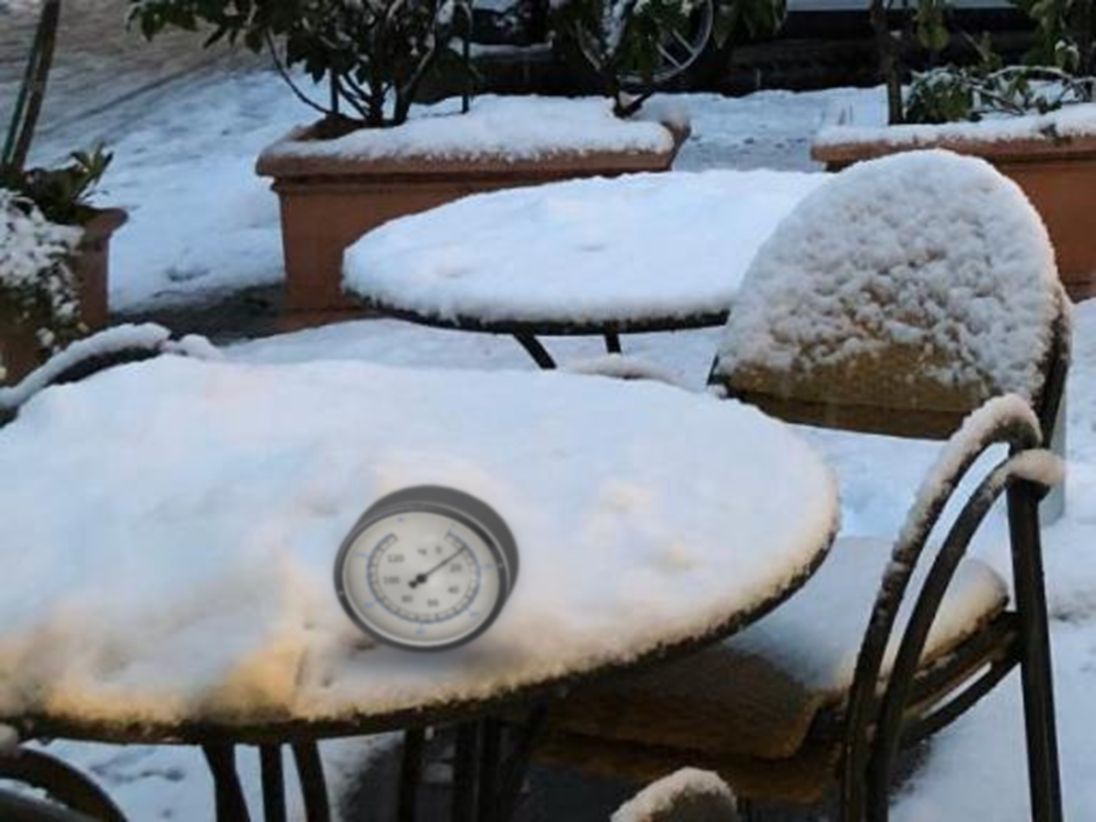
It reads 10,kg
